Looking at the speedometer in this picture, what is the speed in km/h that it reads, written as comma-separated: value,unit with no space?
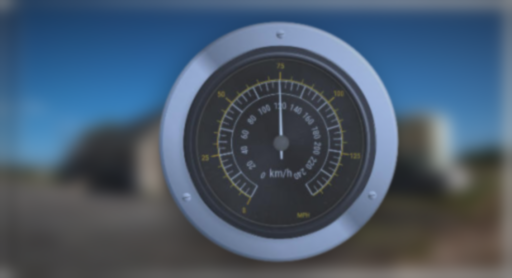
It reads 120,km/h
